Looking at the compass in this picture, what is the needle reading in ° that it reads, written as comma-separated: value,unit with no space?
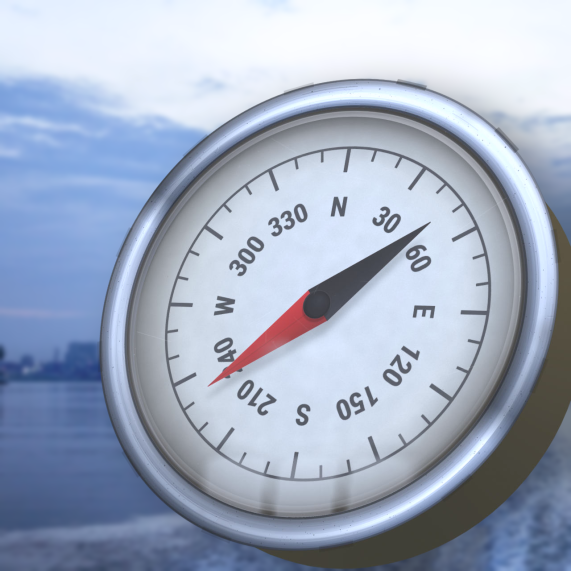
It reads 230,°
